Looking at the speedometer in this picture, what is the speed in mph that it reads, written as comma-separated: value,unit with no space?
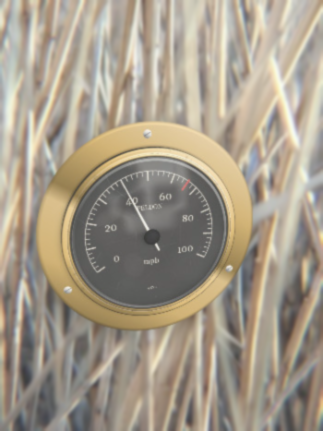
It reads 40,mph
